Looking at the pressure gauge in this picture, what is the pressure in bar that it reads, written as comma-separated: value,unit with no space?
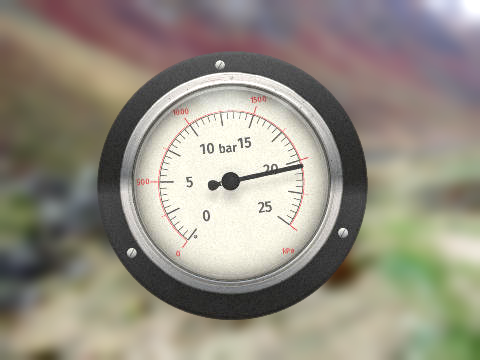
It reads 20.5,bar
